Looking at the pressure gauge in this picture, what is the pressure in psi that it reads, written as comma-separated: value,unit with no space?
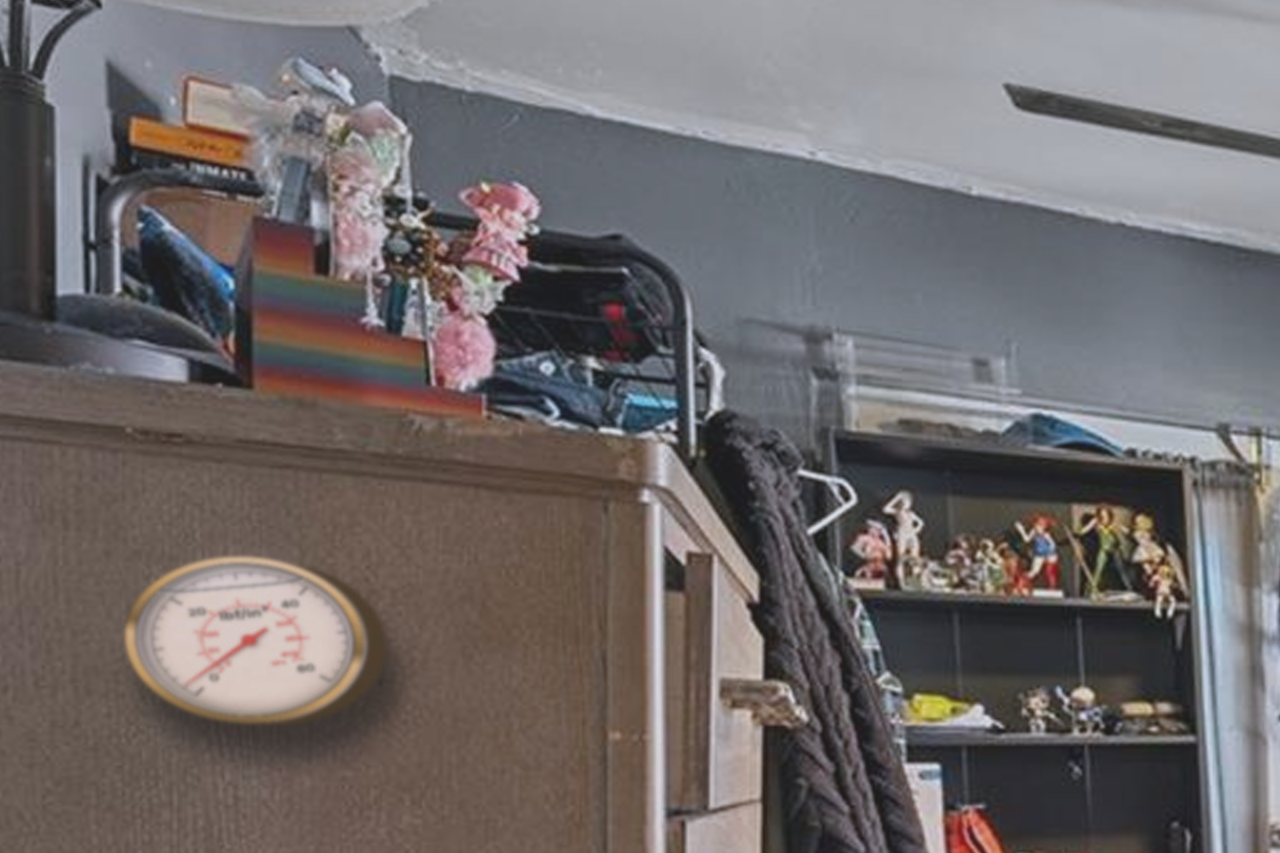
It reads 2,psi
